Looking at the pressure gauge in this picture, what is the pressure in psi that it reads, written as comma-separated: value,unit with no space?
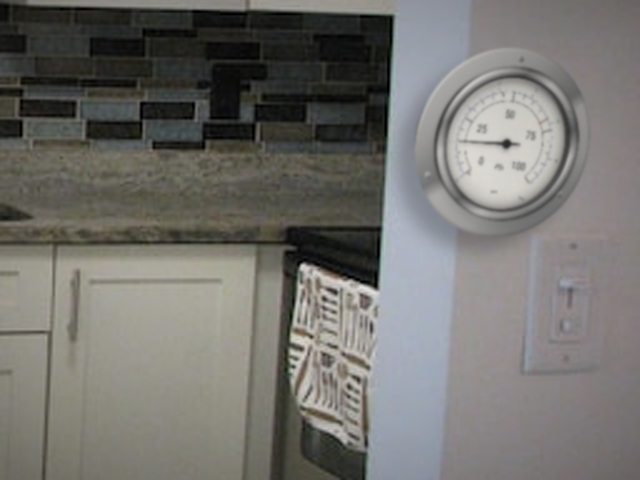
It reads 15,psi
